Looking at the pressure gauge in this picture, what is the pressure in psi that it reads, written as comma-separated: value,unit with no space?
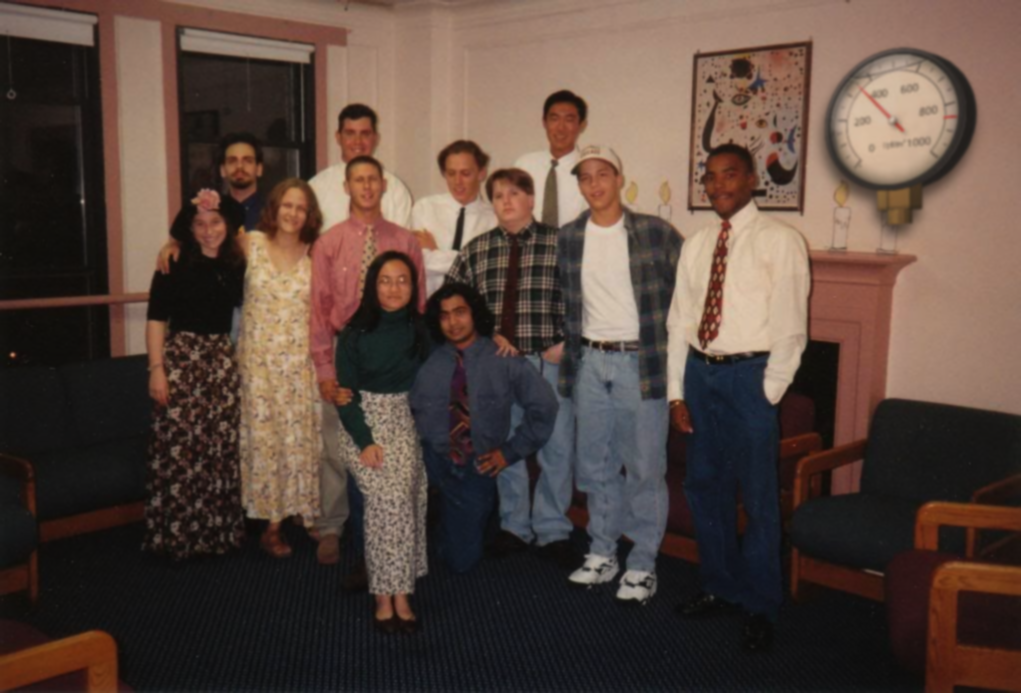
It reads 350,psi
